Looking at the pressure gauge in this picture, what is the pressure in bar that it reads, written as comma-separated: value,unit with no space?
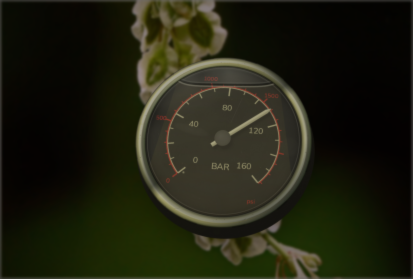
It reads 110,bar
